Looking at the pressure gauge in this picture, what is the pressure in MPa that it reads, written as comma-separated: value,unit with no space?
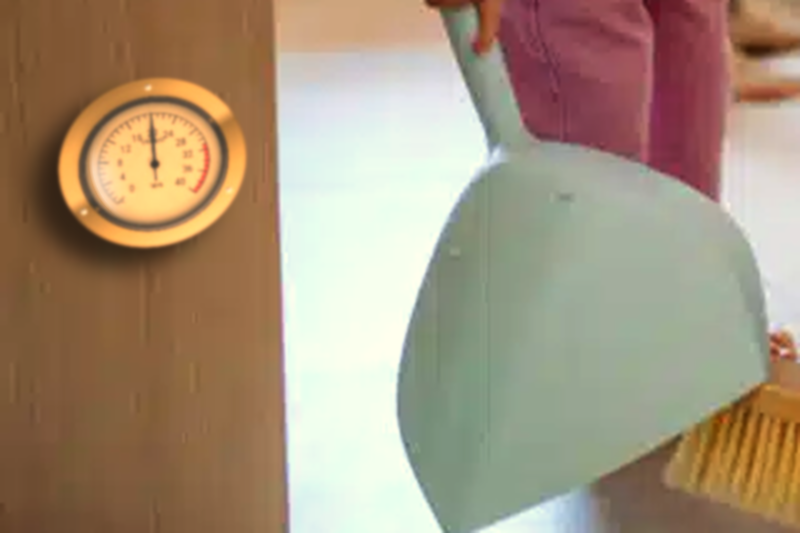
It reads 20,MPa
